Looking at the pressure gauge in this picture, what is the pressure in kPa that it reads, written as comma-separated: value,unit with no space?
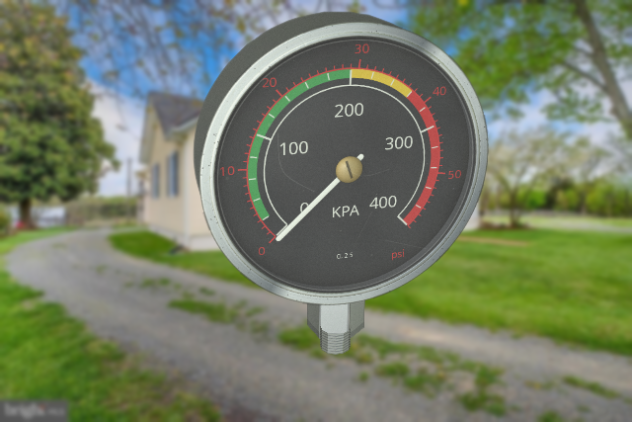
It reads 0,kPa
